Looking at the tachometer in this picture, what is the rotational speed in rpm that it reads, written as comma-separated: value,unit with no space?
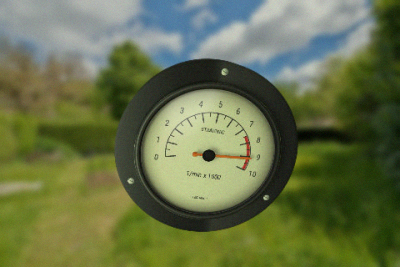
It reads 9000,rpm
